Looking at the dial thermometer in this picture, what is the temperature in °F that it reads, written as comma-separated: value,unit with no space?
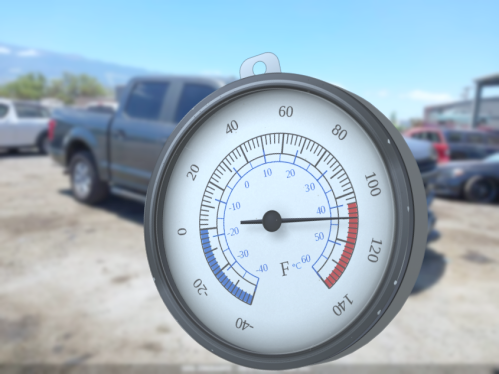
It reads 110,°F
